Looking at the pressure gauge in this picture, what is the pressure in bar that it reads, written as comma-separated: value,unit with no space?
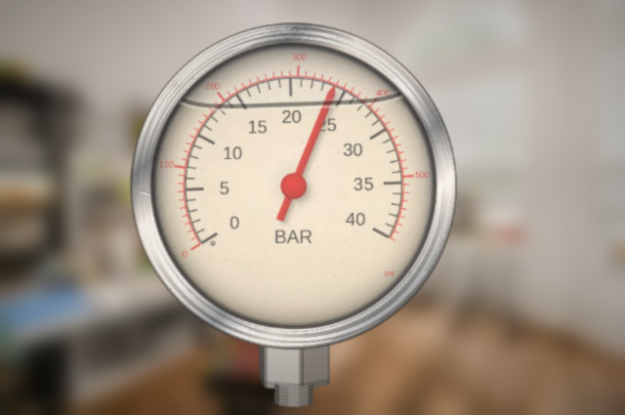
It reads 24,bar
